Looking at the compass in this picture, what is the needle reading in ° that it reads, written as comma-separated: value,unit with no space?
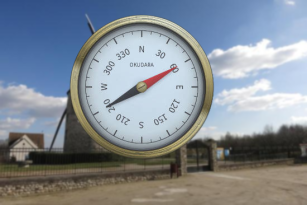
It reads 60,°
